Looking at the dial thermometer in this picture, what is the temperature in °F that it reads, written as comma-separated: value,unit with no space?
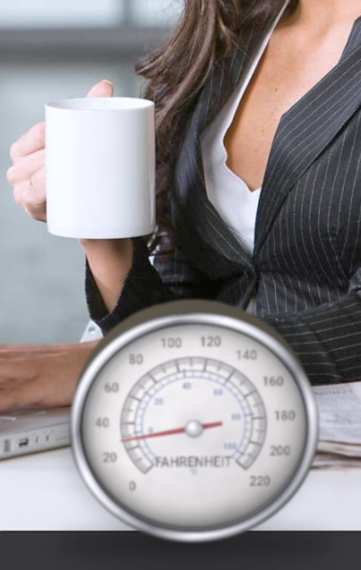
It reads 30,°F
